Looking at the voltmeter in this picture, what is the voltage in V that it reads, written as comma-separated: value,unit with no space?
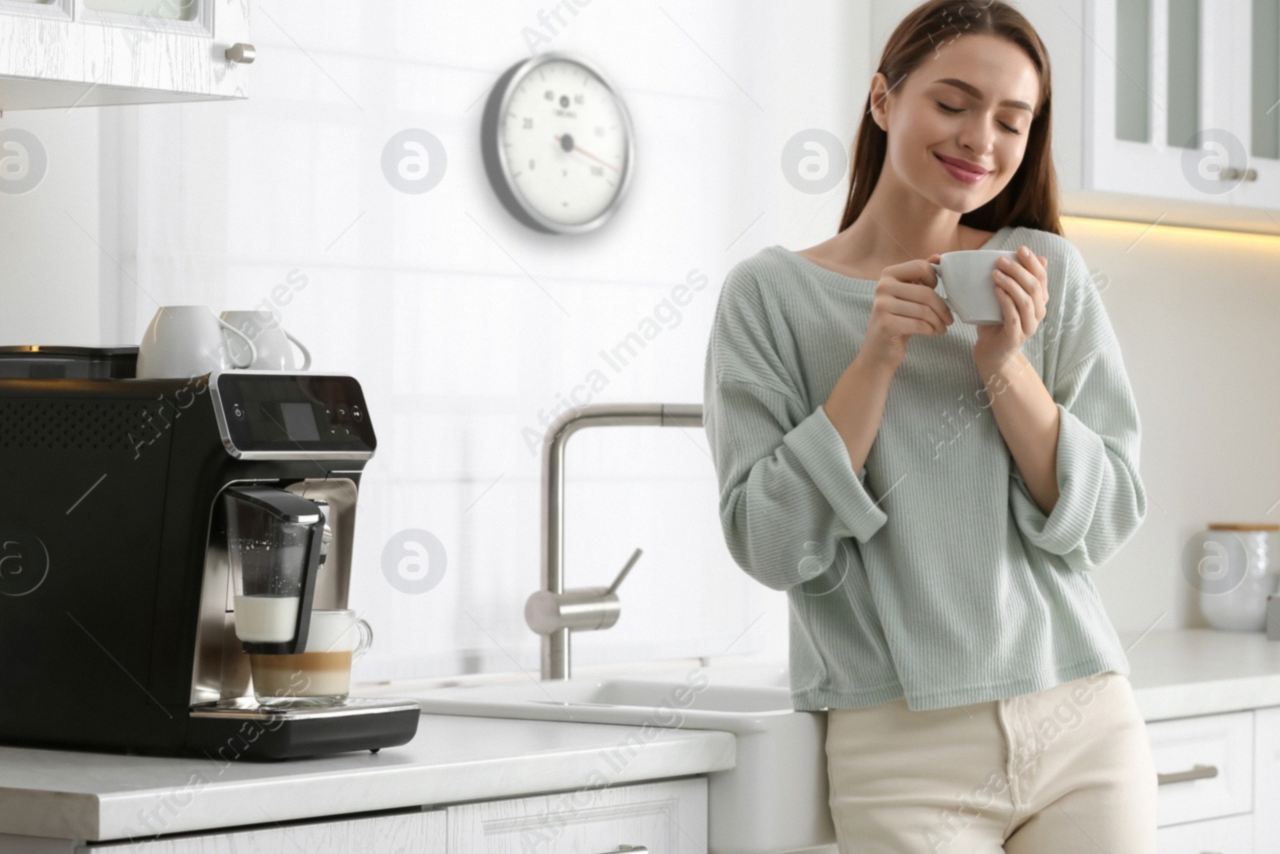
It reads 95,V
